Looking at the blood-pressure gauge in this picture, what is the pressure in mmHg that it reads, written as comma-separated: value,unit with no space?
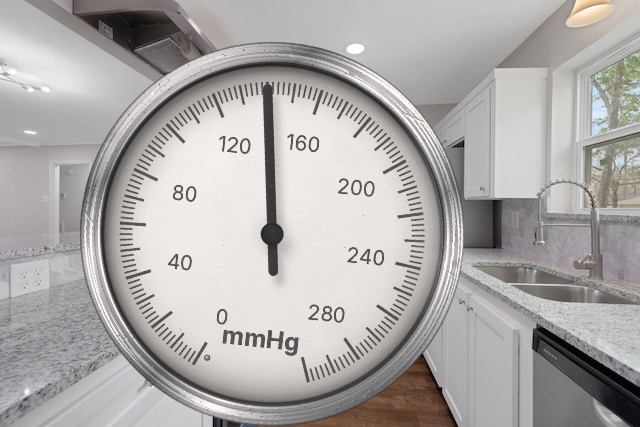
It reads 140,mmHg
